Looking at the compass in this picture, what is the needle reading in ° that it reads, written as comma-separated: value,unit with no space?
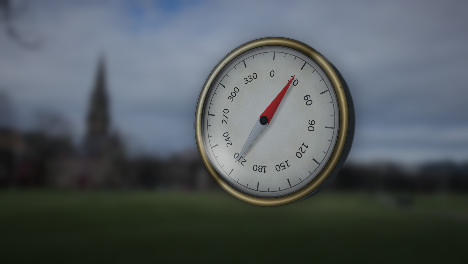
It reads 30,°
